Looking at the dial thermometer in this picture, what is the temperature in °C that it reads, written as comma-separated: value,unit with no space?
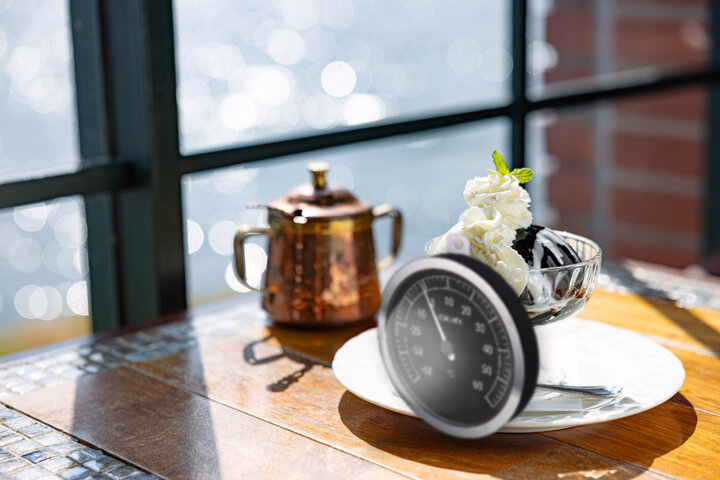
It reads 0,°C
